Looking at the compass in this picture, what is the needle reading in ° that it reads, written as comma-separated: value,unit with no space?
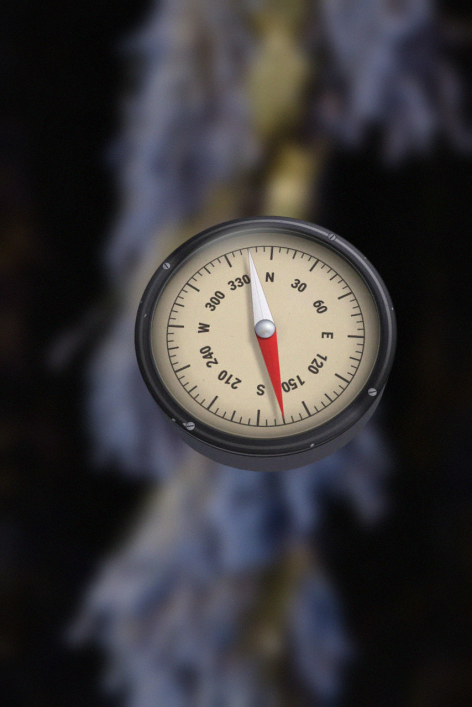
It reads 165,°
